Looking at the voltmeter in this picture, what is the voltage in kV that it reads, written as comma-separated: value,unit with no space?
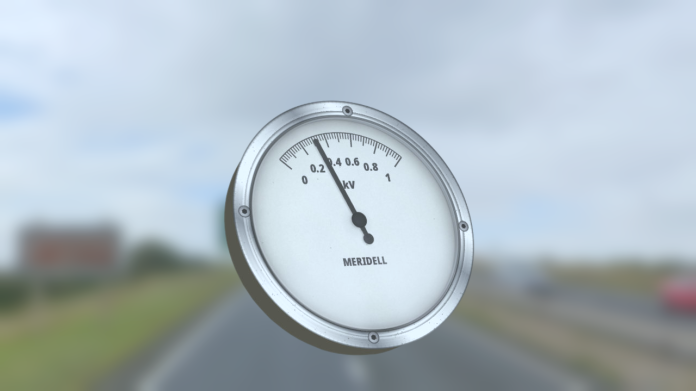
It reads 0.3,kV
